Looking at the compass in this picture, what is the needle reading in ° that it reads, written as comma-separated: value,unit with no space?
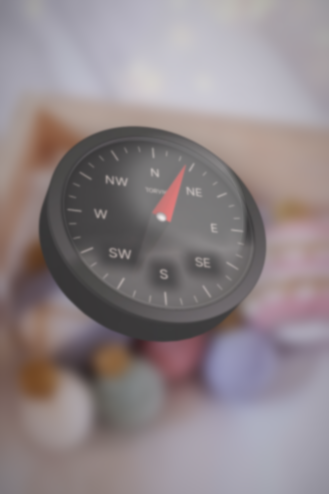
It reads 25,°
